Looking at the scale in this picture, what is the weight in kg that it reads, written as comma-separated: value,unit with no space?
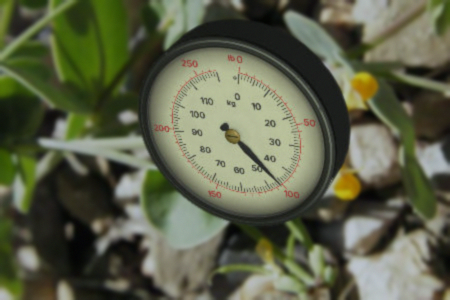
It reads 45,kg
